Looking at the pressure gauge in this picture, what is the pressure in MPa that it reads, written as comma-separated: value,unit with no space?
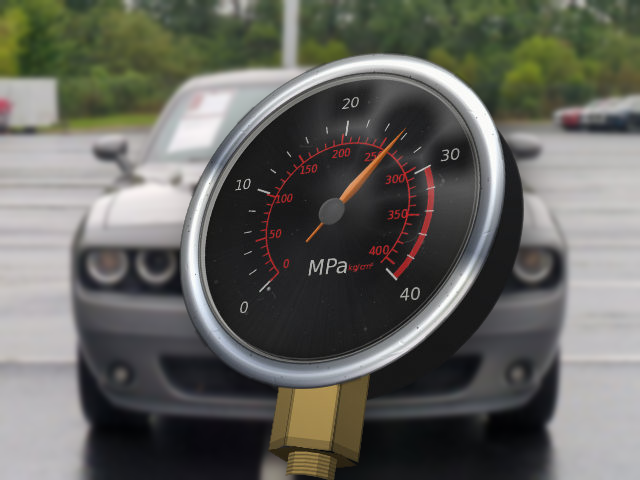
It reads 26,MPa
